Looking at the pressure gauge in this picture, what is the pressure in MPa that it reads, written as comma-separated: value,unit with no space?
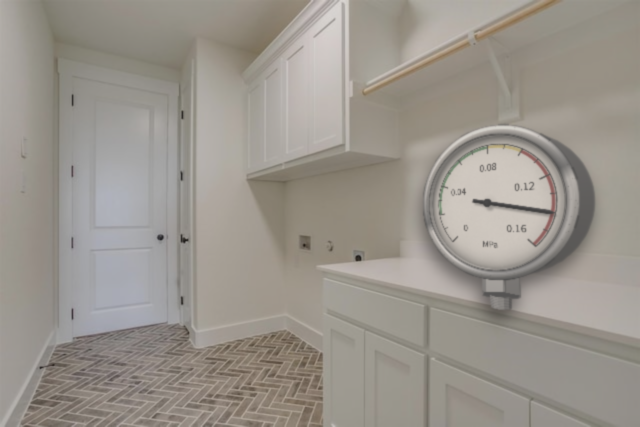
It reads 0.14,MPa
